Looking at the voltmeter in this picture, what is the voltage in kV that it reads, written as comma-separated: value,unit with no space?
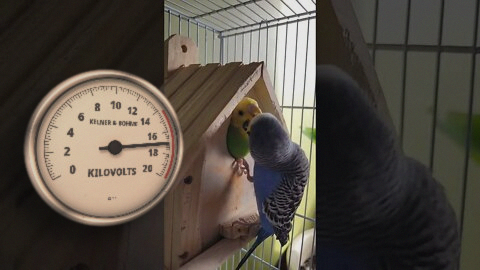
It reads 17,kV
